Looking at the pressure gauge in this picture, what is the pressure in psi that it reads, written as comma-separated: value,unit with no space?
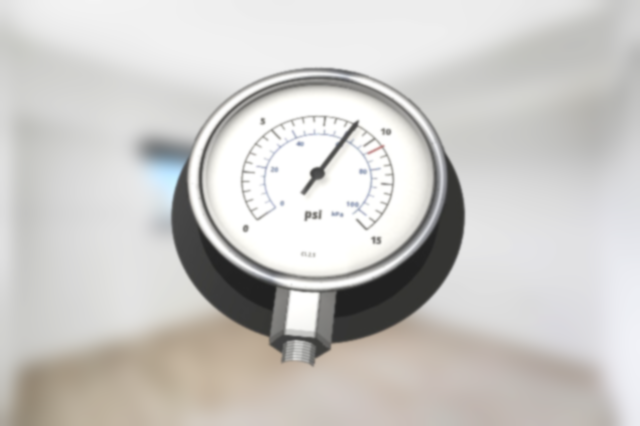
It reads 9,psi
